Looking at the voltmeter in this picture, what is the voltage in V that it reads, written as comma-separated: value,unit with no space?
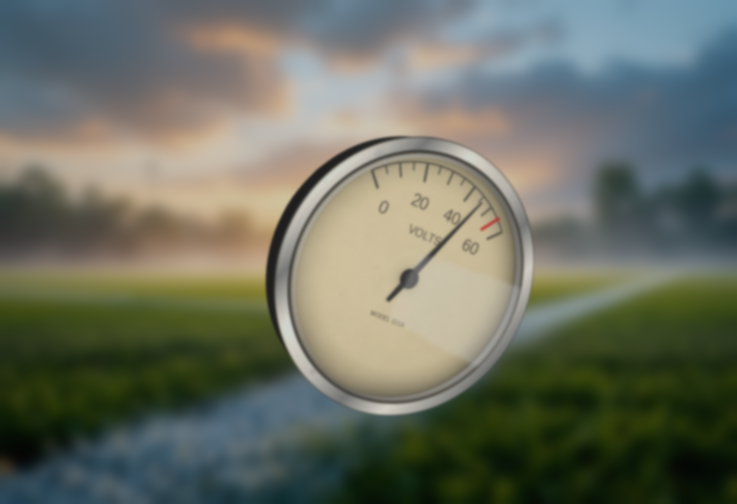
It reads 45,V
